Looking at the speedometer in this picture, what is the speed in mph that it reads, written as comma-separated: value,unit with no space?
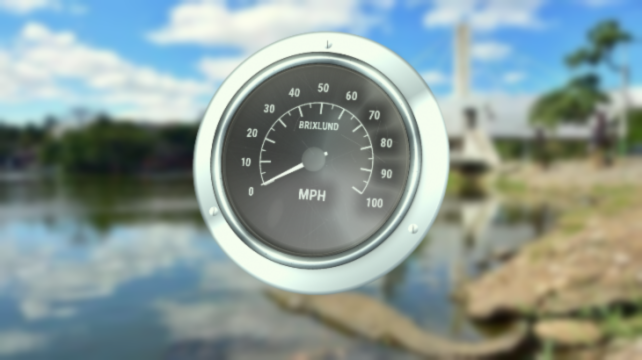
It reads 0,mph
